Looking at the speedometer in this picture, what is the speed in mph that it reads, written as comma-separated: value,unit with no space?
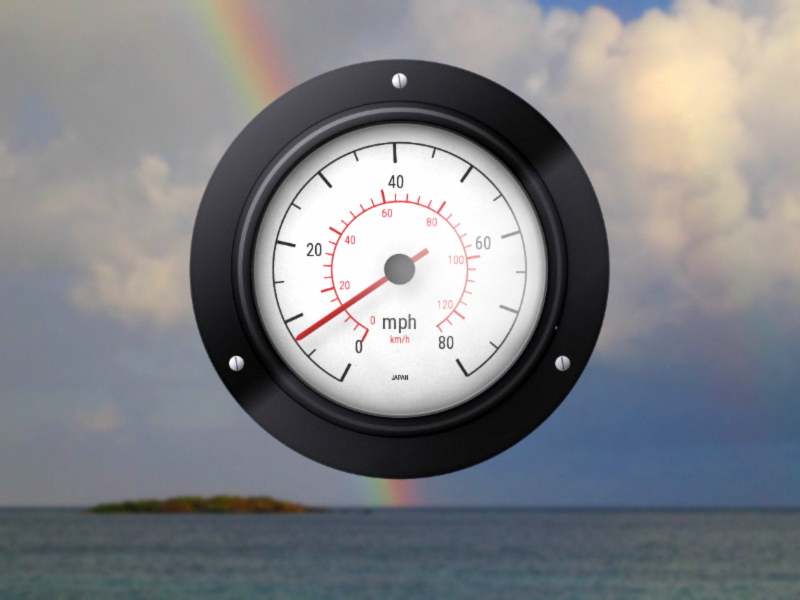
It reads 7.5,mph
